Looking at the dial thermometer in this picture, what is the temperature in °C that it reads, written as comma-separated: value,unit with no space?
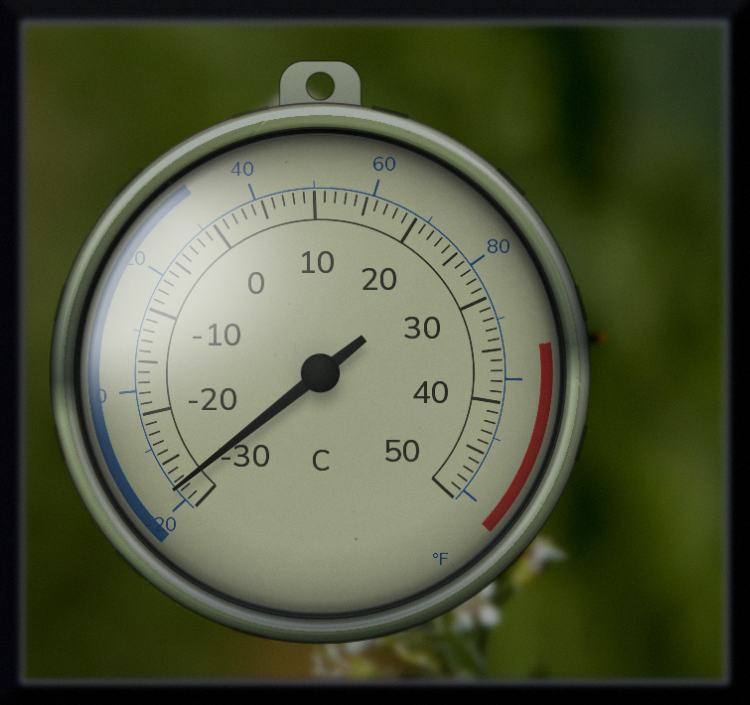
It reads -27.5,°C
